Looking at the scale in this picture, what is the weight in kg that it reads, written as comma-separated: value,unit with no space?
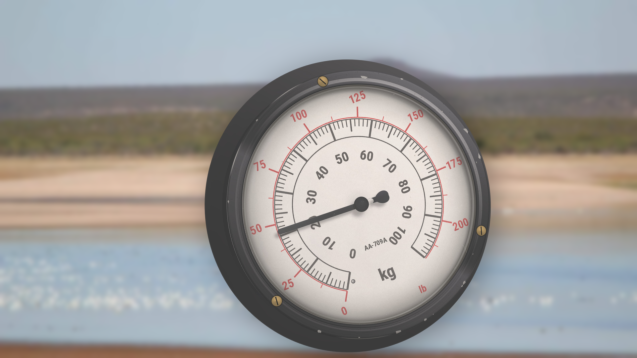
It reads 21,kg
